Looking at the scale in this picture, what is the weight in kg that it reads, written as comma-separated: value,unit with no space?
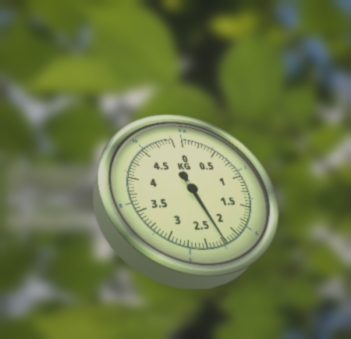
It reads 2.25,kg
